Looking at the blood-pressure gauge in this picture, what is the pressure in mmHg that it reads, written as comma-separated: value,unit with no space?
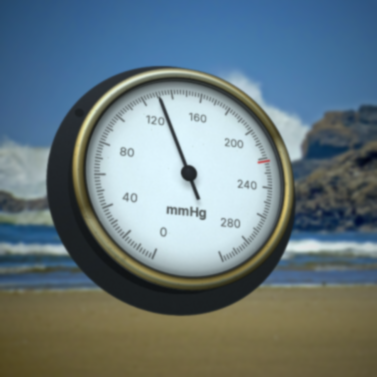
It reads 130,mmHg
